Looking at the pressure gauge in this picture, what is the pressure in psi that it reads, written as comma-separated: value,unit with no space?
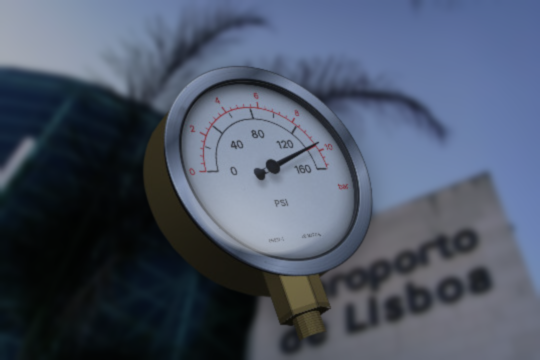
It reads 140,psi
